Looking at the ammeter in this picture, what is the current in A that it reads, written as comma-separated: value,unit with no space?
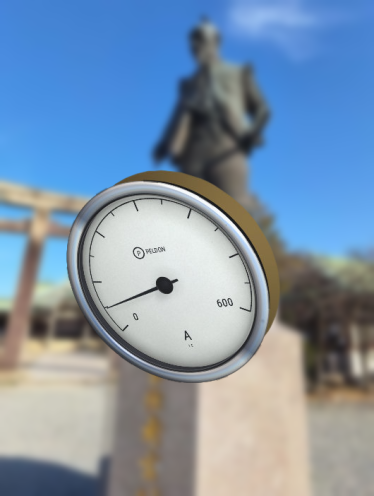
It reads 50,A
